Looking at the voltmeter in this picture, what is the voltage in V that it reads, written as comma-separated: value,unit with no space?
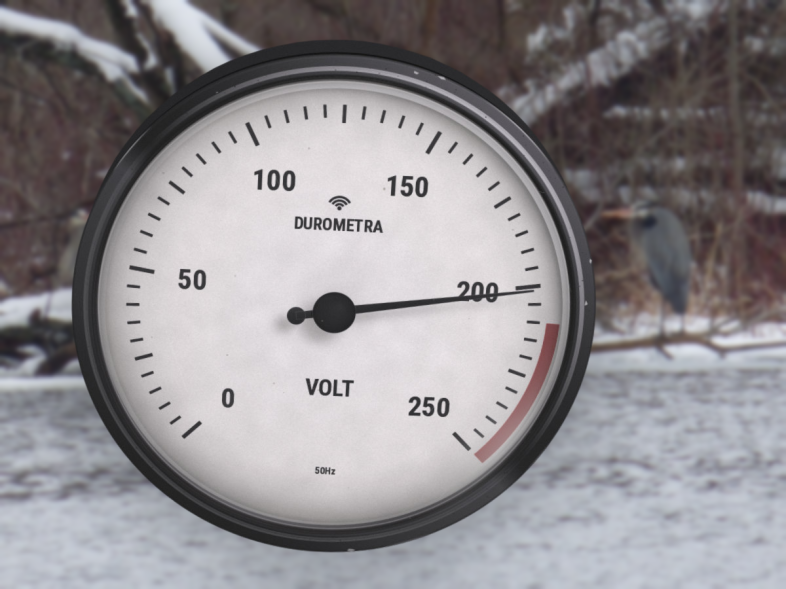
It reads 200,V
